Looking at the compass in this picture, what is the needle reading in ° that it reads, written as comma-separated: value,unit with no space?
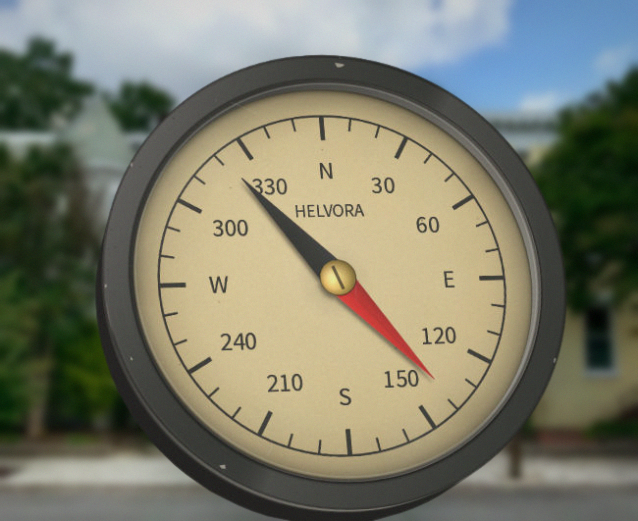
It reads 140,°
